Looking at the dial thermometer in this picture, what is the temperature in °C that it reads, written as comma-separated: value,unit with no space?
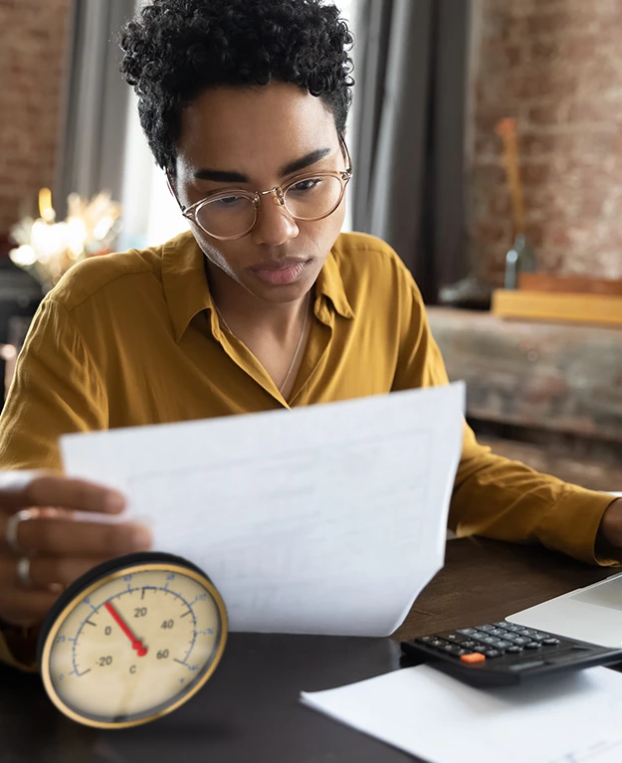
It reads 8,°C
